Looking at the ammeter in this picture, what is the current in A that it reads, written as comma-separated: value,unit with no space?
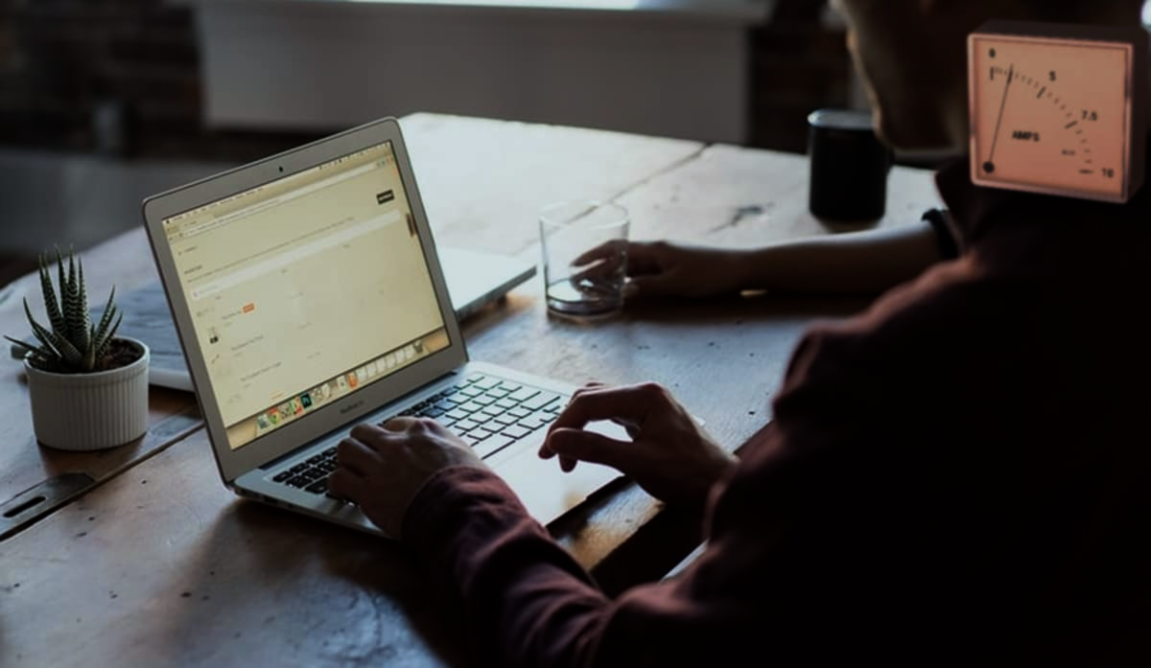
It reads 2.5,A
